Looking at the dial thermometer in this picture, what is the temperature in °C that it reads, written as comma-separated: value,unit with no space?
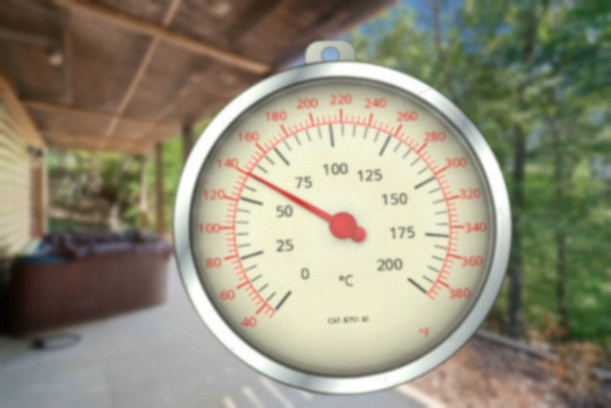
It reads 60,°C
